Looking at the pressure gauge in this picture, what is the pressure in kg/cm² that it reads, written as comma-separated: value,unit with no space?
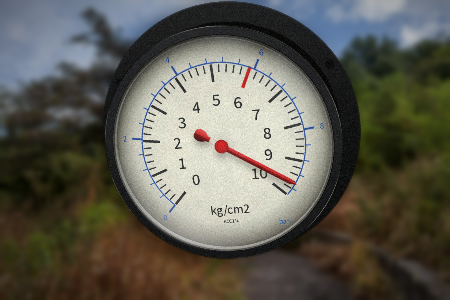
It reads 9.6,kg/cm²
